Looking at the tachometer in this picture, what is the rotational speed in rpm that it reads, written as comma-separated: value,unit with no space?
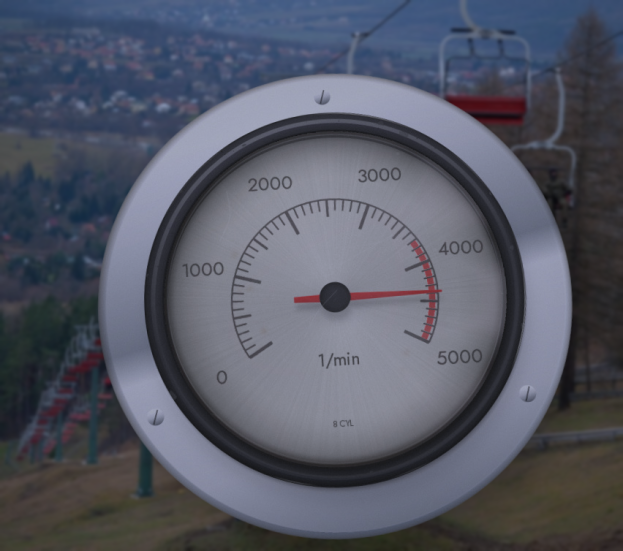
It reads 4400,rpm
